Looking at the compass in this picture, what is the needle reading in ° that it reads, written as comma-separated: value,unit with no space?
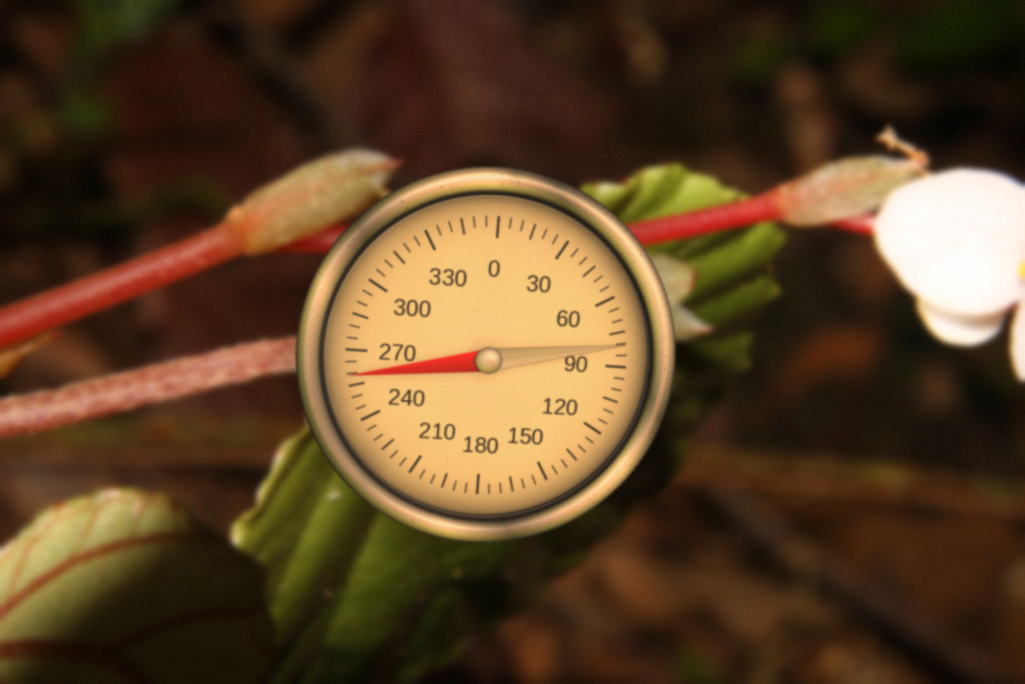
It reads 260,°
